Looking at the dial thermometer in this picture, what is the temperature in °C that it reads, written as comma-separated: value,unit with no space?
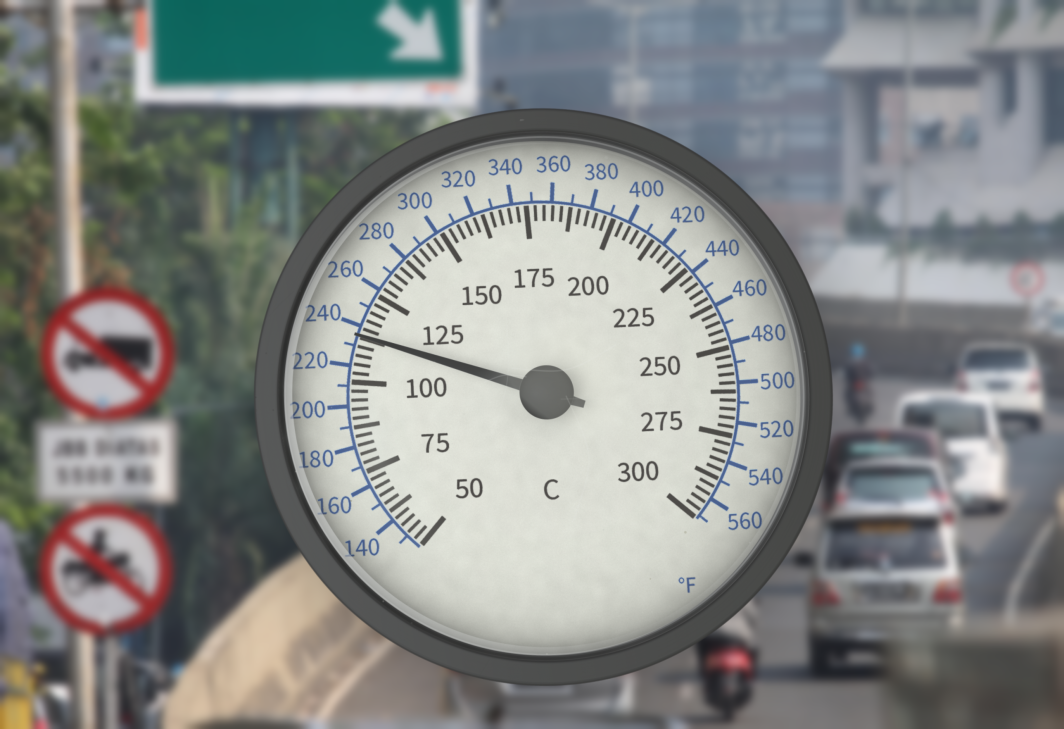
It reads 112.5,°C
